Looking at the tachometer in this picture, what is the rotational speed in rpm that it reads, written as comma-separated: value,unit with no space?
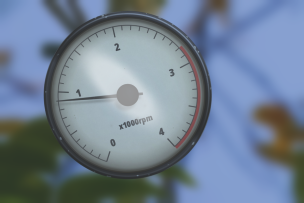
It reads 900,rpm
